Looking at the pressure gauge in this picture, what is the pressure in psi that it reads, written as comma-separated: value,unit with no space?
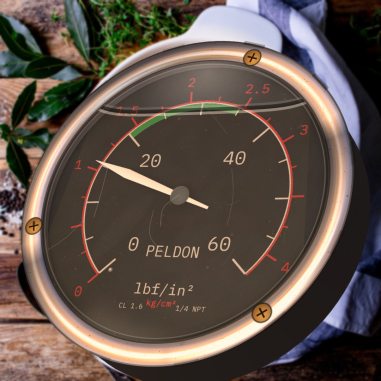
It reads 15,psi
